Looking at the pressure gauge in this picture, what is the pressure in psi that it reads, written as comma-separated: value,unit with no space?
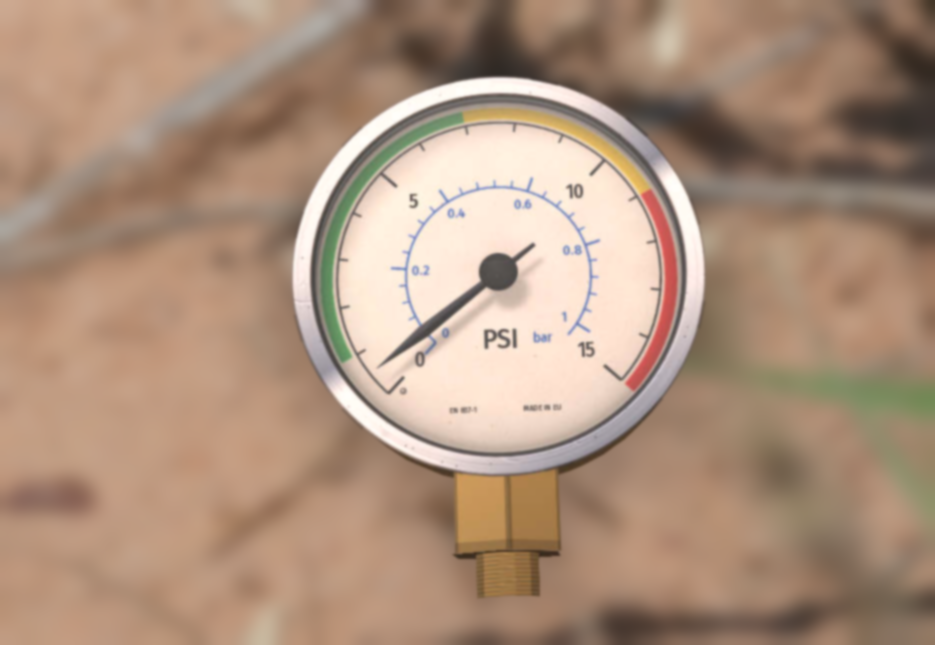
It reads 0.5,psi
